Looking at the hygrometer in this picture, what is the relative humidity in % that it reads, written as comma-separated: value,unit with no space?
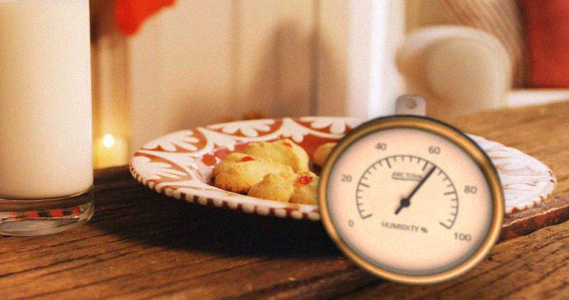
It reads 64,%
